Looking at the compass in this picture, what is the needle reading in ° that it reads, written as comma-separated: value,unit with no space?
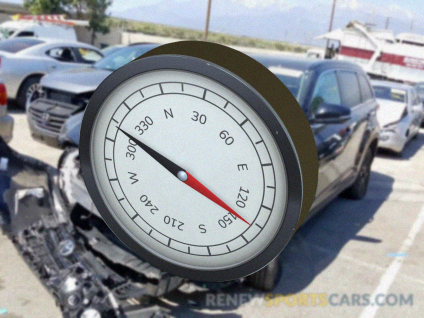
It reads 135,°
